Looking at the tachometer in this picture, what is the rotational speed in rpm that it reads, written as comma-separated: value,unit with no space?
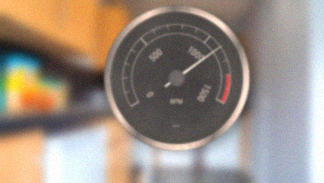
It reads 1100,rpm
